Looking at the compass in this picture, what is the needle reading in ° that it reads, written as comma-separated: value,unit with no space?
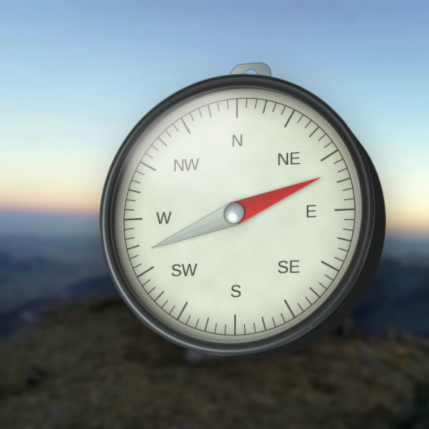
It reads 70,°
